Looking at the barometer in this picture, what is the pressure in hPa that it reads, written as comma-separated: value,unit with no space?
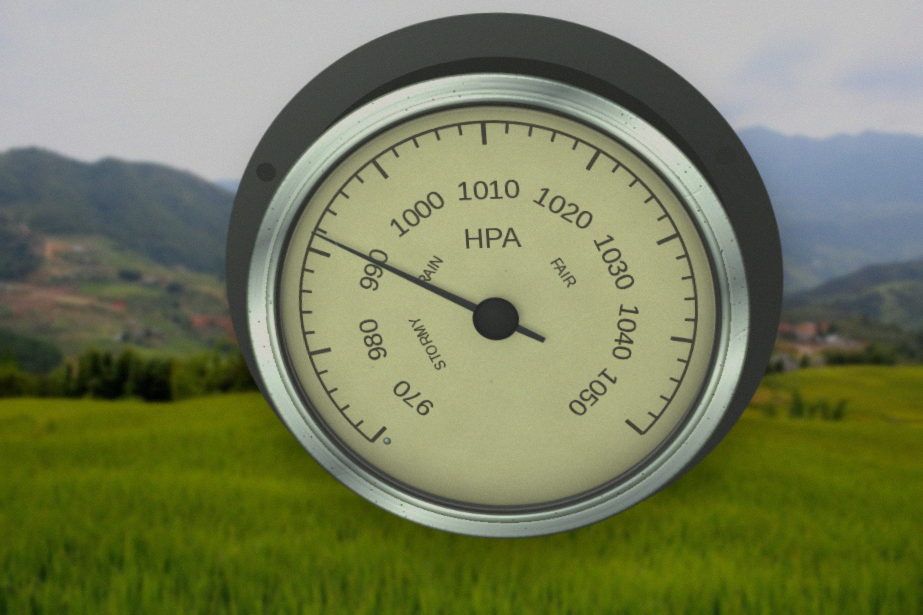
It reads 992,hPa
